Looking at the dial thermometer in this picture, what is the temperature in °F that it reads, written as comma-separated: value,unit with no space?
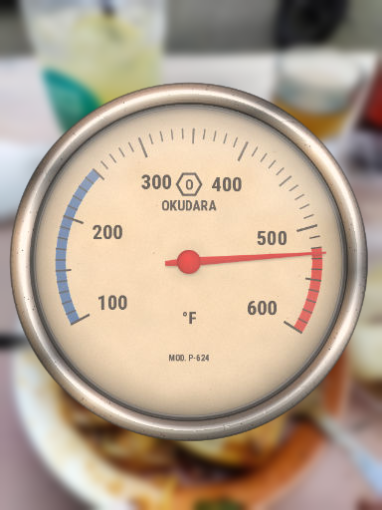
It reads 525,°F
